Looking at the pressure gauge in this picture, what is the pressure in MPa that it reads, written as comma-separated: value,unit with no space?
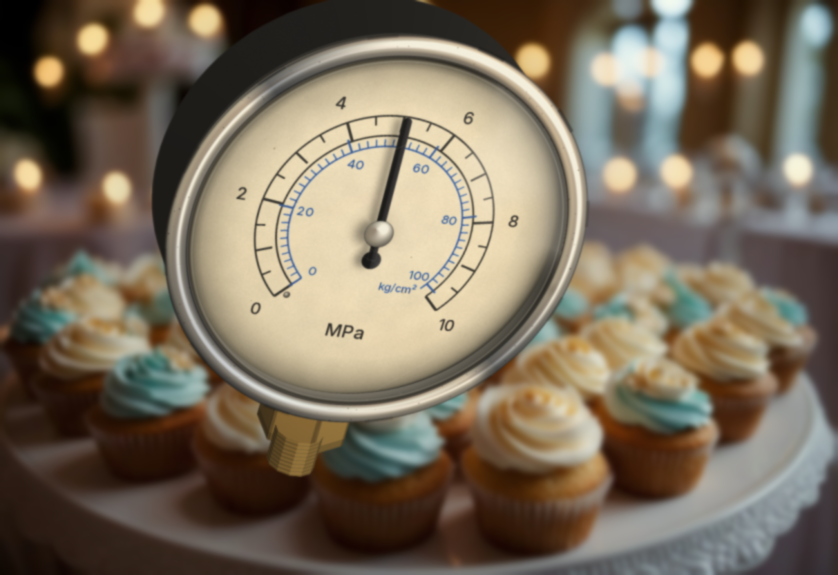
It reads 5,MPa
